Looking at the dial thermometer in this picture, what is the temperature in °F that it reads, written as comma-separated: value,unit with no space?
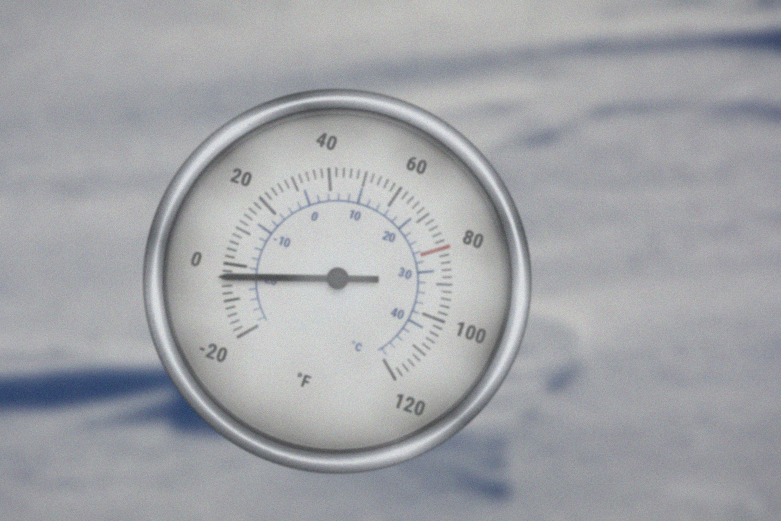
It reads -4,°F
